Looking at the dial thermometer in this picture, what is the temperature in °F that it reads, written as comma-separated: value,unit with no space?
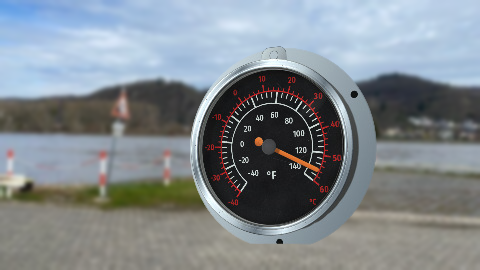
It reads 132,°F
